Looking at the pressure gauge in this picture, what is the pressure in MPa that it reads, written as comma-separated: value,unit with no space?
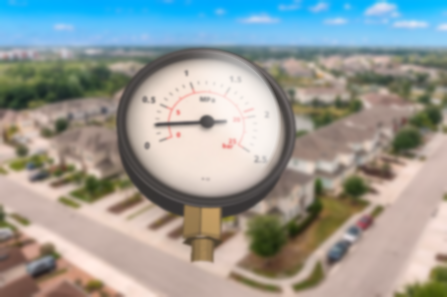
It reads 0.2,MPa
